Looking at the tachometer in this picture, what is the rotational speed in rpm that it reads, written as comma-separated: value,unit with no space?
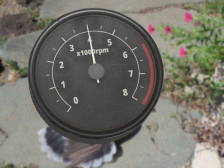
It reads 4000,rpm
